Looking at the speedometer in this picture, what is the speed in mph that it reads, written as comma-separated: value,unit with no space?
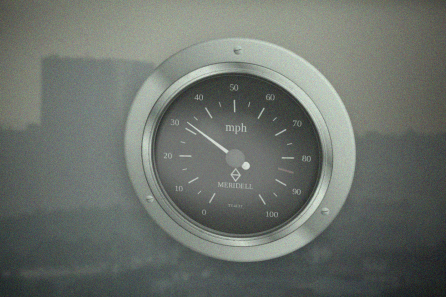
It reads 32.5,mph
